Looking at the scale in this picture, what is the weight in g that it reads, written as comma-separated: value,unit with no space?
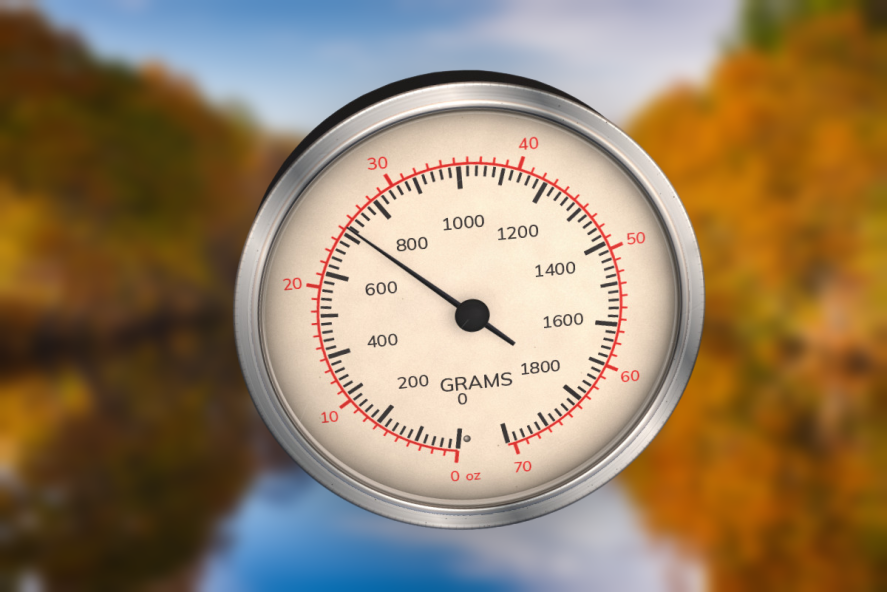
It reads 720,g
